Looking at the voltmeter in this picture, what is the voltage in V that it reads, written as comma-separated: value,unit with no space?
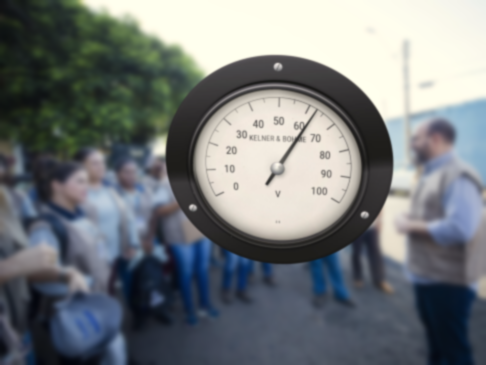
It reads 62.5,V
